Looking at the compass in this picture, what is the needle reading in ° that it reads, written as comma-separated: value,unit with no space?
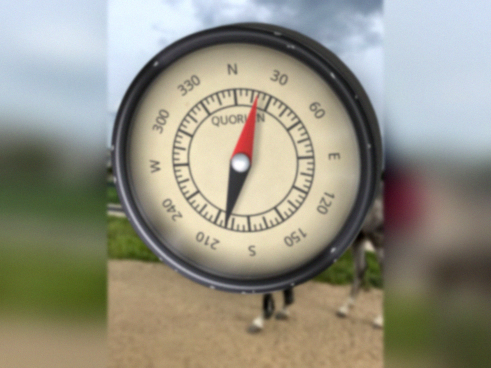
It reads 20,°
